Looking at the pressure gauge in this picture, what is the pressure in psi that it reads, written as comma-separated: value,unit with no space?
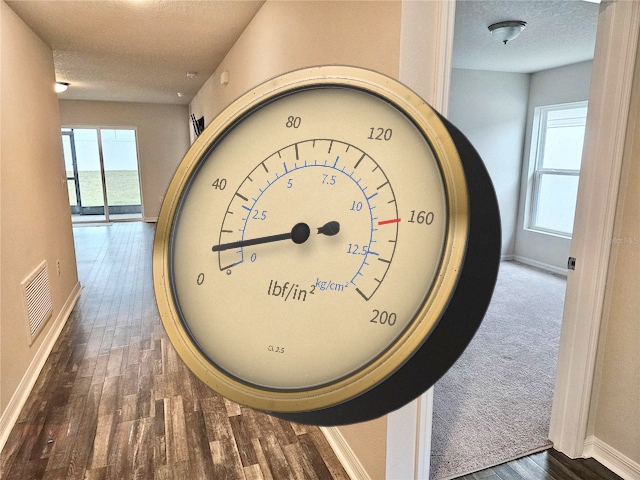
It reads 10,psi
